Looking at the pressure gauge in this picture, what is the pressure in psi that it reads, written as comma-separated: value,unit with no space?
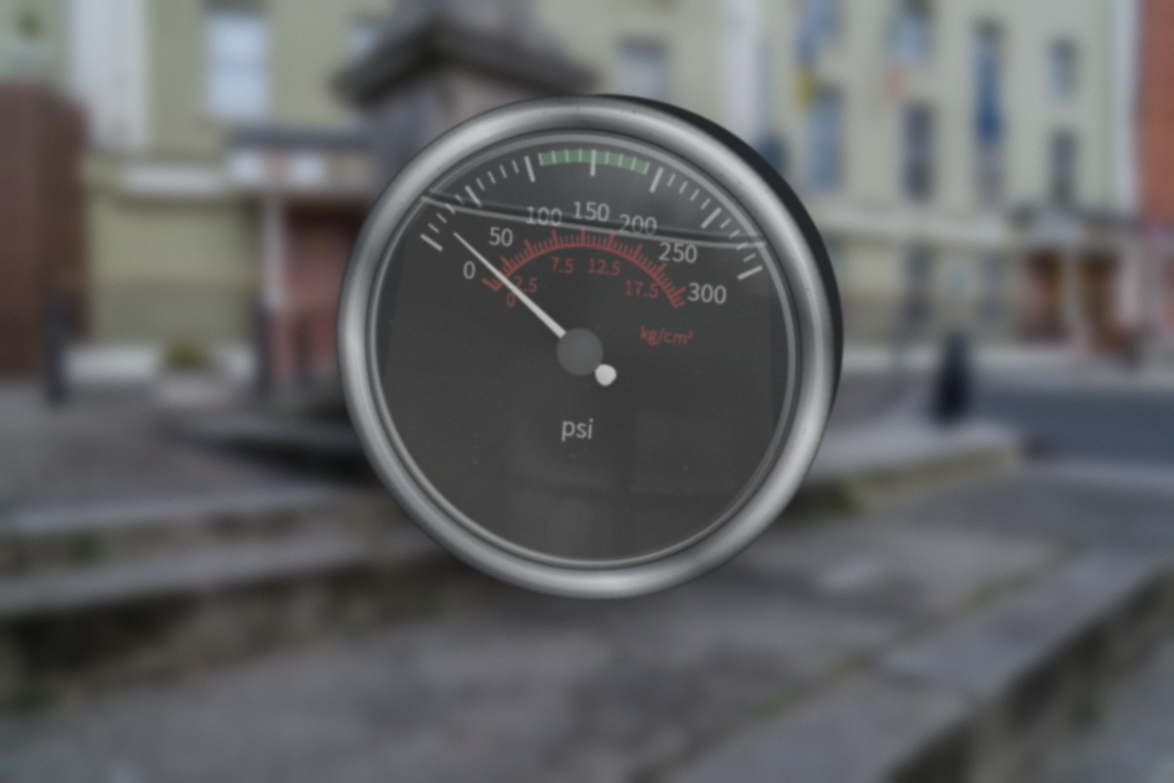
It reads 20,psi
